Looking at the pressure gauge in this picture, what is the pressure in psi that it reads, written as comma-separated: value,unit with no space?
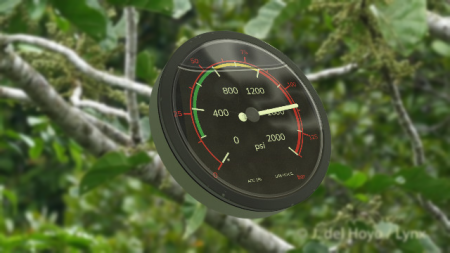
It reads 1600,psi
